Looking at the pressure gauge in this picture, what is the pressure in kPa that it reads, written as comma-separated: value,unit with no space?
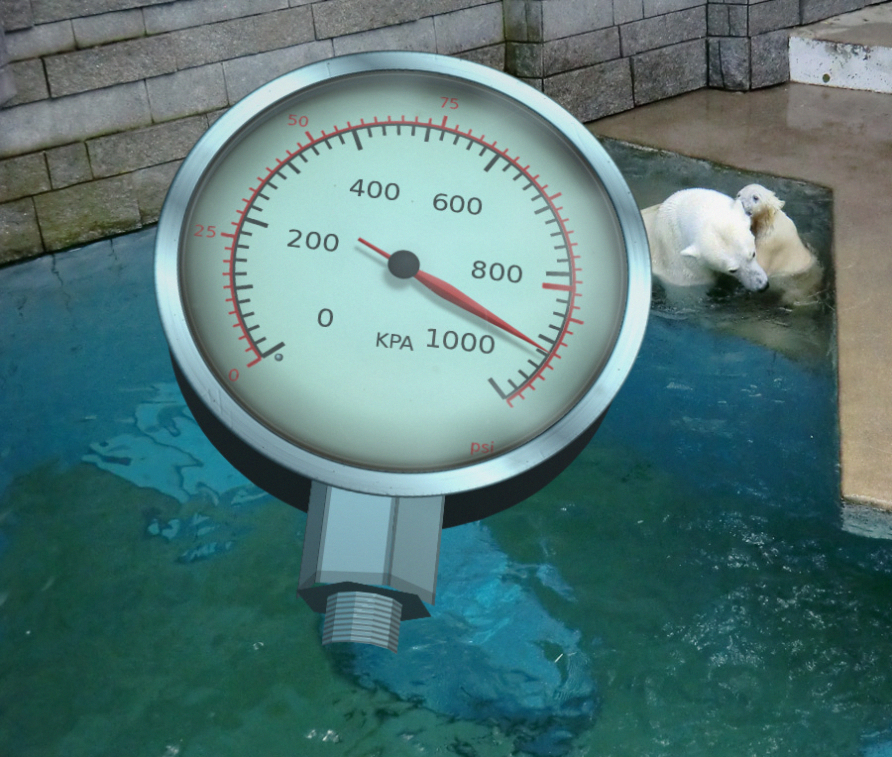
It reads 920,kPa
